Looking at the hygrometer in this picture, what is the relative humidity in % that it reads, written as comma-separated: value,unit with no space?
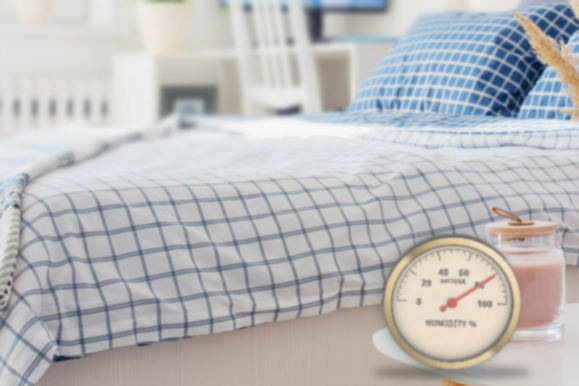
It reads 80,%
